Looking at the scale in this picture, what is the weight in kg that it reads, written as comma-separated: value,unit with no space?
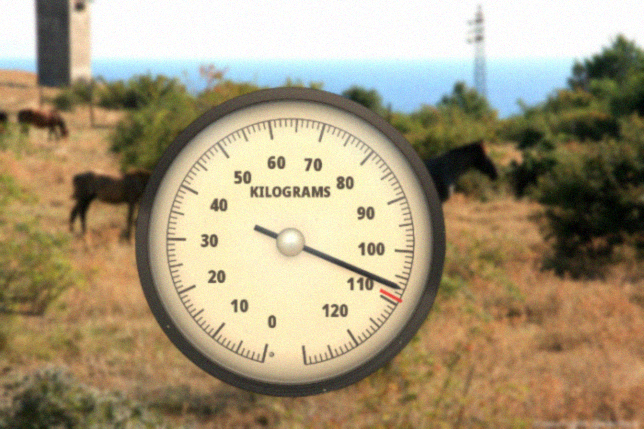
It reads 107,kg
